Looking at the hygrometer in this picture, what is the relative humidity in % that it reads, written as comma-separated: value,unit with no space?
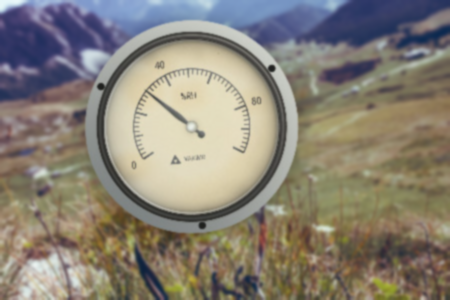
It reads 30,%
